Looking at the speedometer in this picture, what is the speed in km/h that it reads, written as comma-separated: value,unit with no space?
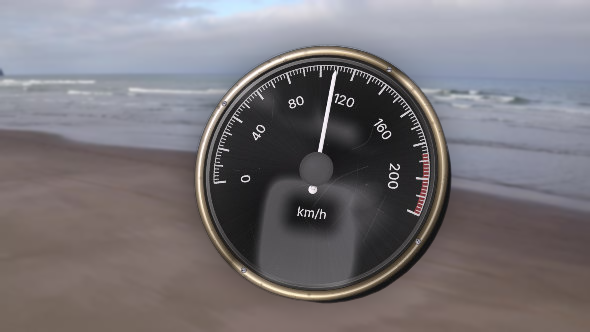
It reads 110,km/h
